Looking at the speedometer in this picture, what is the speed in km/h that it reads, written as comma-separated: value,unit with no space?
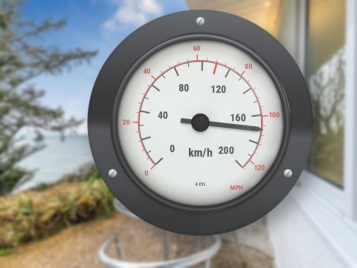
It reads 170,km/h
